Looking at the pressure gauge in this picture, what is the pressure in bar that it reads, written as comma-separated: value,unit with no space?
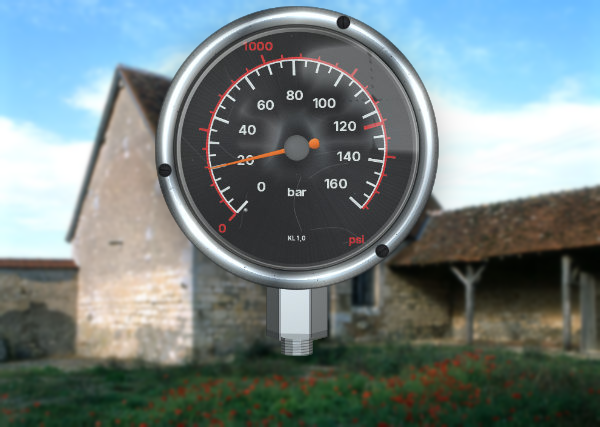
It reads 20,bar
